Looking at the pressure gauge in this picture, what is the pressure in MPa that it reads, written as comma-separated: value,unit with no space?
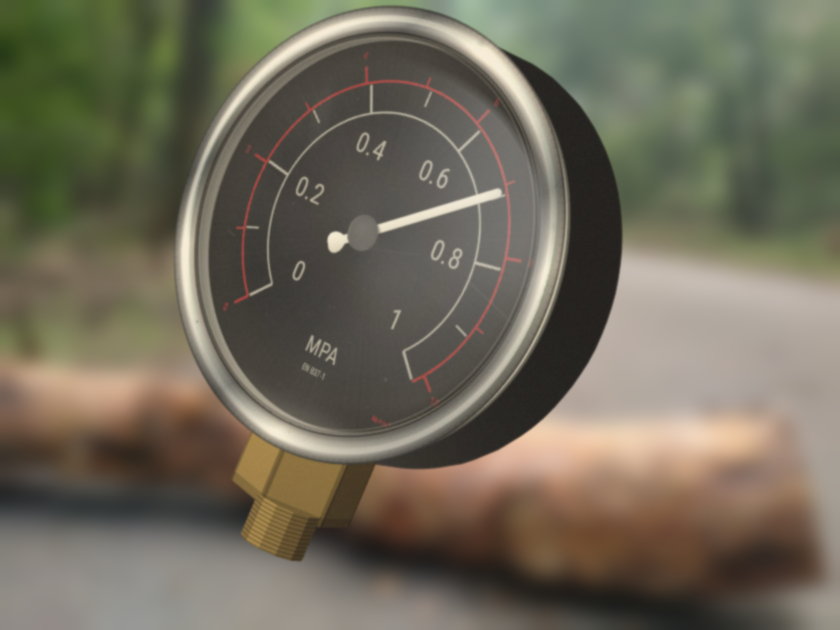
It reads 0.7,MPa
